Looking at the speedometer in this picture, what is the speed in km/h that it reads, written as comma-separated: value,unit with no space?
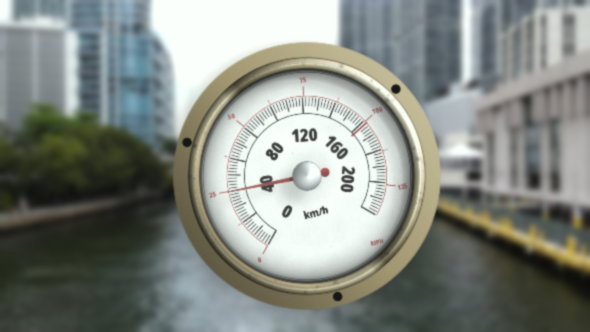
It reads 40,km/h
